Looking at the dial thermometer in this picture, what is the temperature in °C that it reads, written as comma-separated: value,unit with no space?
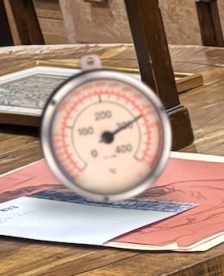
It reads 300,°C
